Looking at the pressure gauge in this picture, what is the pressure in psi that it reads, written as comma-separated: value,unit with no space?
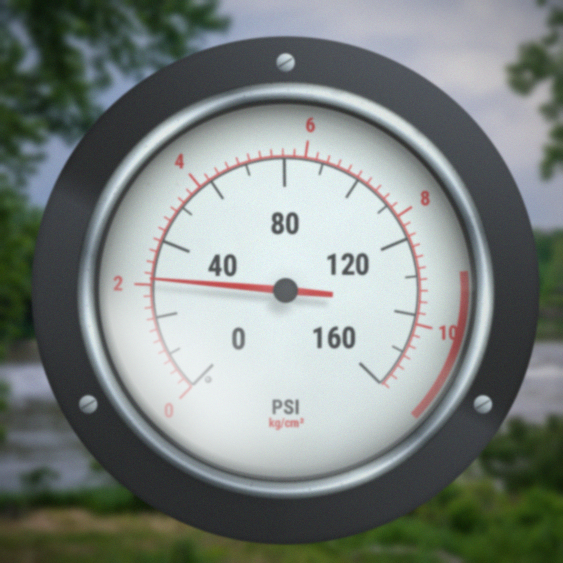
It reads 30,psi
